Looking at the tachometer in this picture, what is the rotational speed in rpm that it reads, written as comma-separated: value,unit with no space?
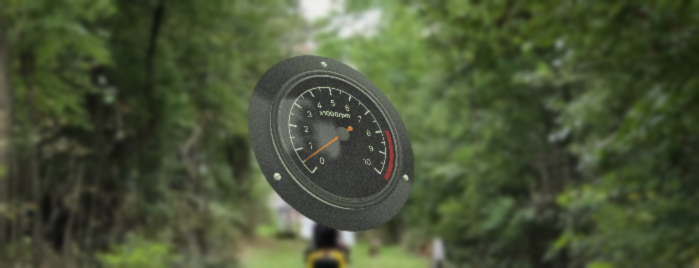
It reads 500,rpm
